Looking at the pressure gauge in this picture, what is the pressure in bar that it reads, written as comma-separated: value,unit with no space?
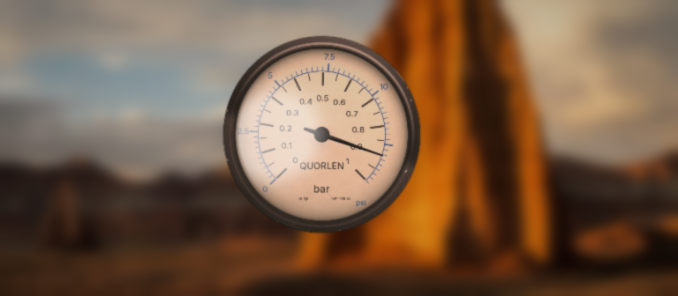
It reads 0.9,bar
